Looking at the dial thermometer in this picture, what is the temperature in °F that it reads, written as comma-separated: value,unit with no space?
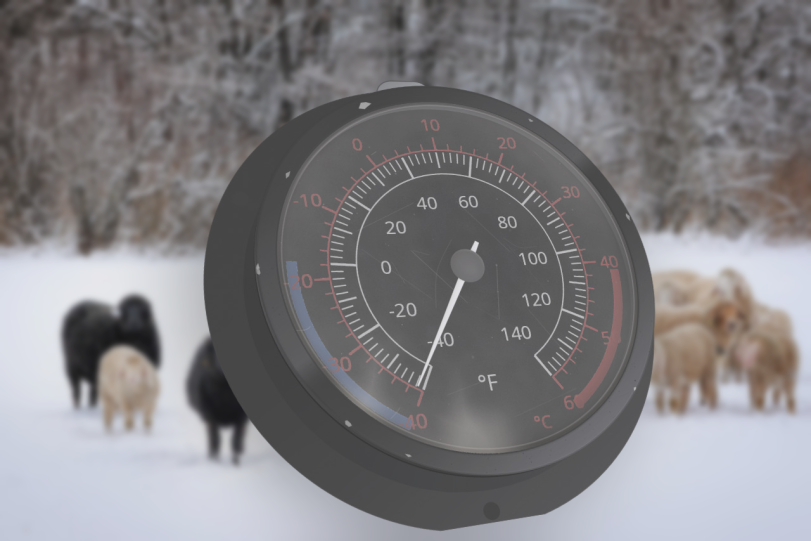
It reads -38,°F
